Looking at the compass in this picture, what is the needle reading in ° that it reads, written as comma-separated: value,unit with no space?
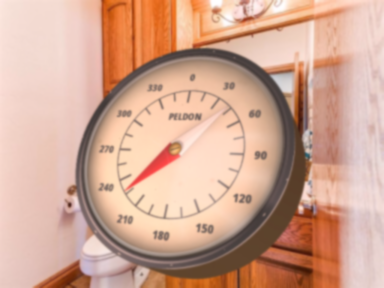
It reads 225,°
